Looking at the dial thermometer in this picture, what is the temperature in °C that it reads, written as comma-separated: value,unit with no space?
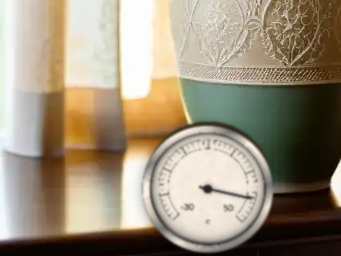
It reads 40,°C
